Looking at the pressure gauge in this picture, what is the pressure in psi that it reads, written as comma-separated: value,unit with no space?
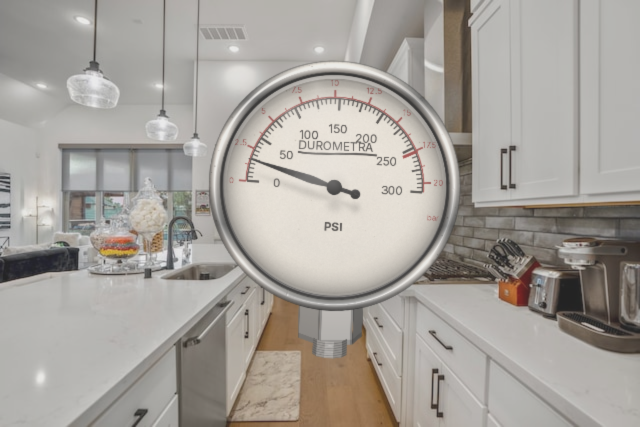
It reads 25,psi
